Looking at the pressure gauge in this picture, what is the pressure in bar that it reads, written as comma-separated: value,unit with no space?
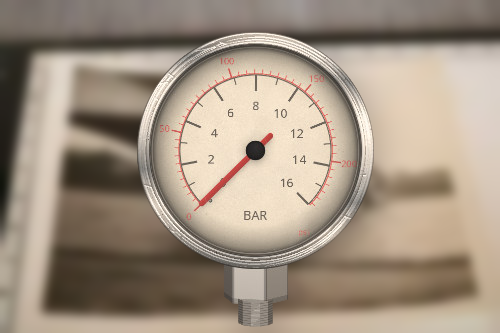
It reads 0,bar
